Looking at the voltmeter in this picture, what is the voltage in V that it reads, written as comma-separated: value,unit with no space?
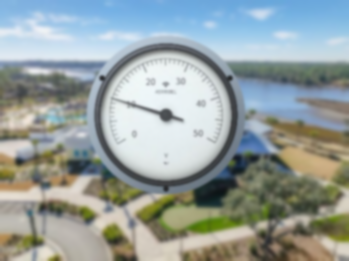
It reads 10,V
